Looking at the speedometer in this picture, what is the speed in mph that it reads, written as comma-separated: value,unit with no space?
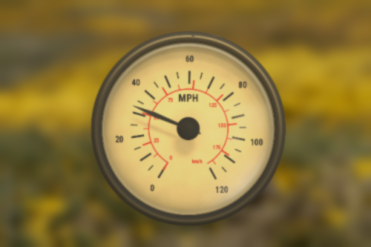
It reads 32.5,mph
